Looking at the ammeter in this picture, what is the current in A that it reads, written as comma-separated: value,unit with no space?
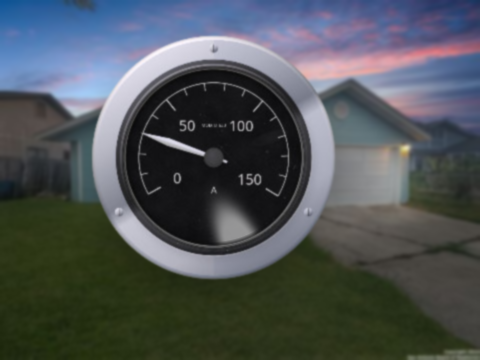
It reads 30,A
